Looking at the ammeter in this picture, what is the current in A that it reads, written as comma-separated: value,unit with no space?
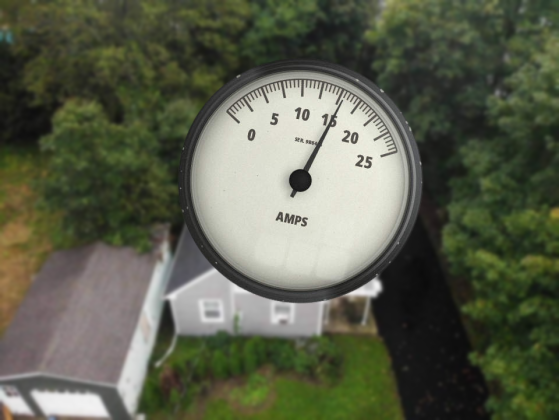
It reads 15.5,A
